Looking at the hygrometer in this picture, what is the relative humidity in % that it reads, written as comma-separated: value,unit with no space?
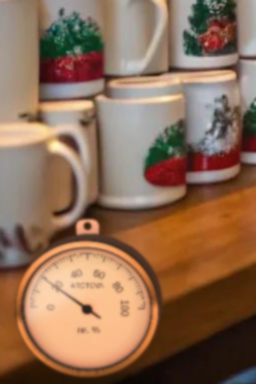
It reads 20,%
